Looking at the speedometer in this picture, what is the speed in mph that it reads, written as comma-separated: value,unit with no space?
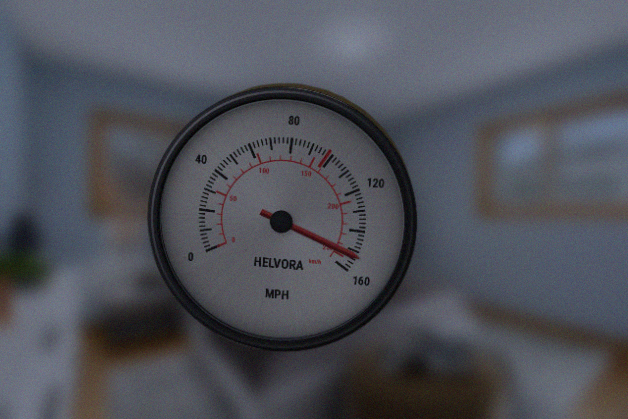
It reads 152,mph
